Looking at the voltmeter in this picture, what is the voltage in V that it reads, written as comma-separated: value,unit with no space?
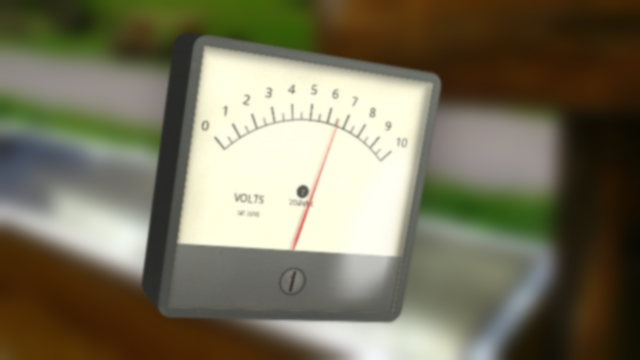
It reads 6.5,V
